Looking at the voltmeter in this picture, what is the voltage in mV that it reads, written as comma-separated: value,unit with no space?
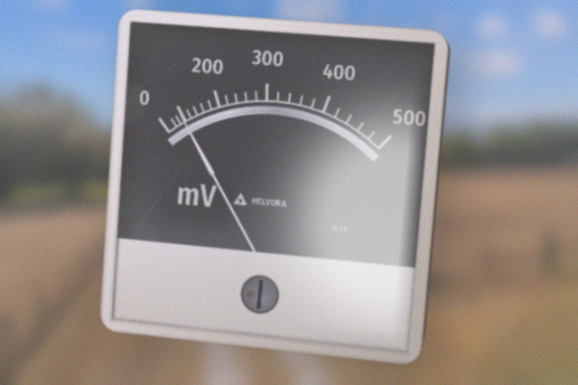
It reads 100,mV
